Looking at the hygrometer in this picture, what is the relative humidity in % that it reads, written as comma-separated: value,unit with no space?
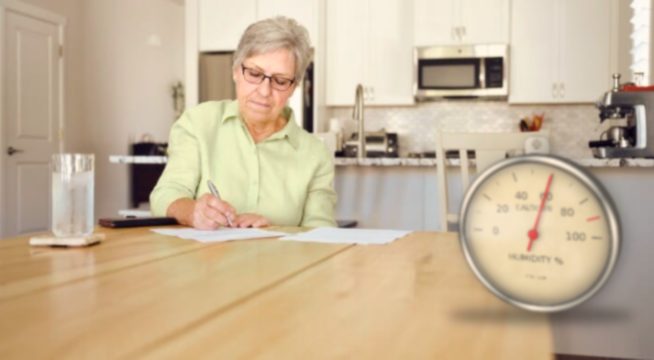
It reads 60,%
